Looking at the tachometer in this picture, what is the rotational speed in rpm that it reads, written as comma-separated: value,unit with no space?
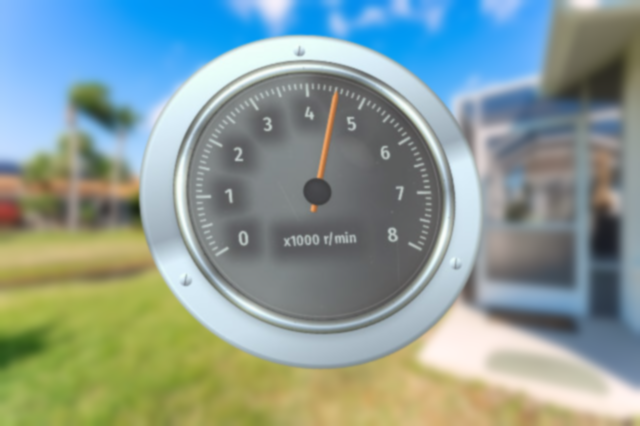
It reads 4500,rpm
